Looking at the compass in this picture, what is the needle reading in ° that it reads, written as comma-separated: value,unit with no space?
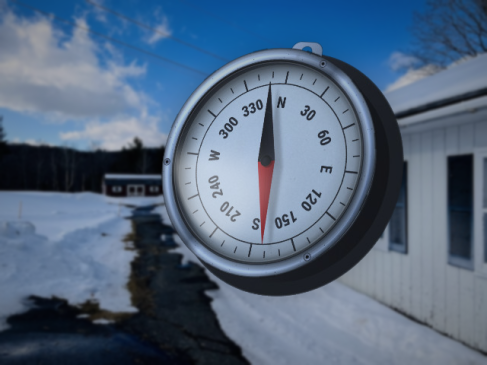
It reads 170,°
